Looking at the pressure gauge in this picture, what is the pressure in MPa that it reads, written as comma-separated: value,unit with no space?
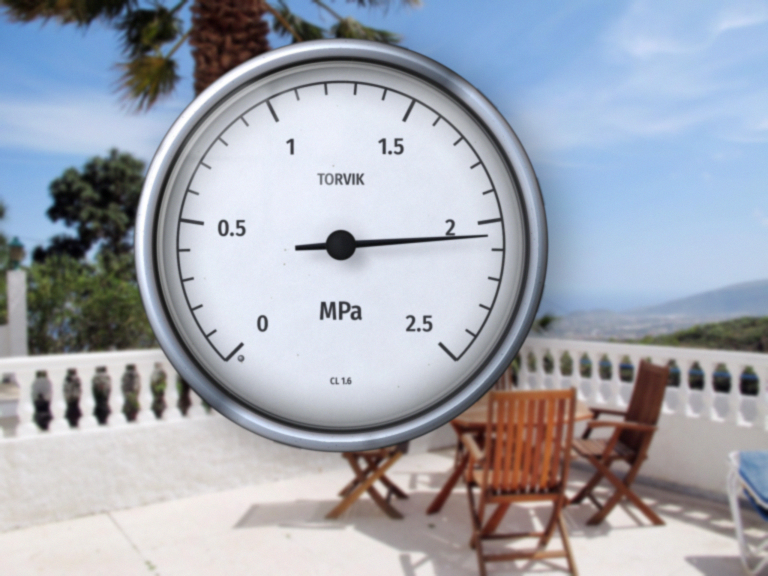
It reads 2.05,MPa
